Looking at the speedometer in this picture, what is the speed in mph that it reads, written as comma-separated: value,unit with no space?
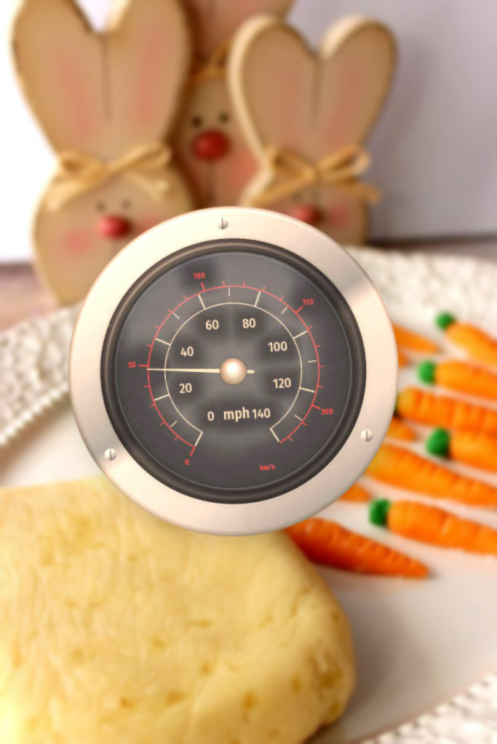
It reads 30,mph
